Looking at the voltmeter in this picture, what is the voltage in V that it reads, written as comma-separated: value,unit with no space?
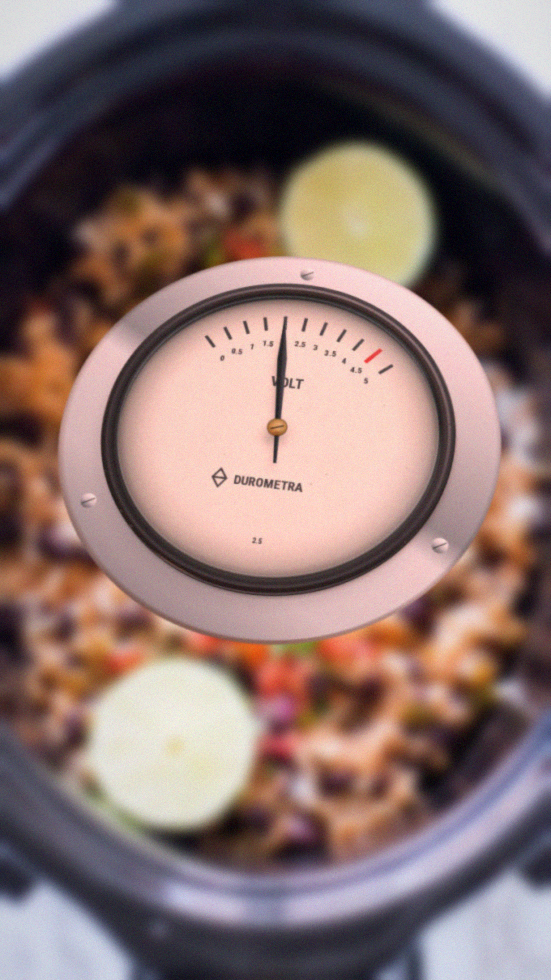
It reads 2,V
